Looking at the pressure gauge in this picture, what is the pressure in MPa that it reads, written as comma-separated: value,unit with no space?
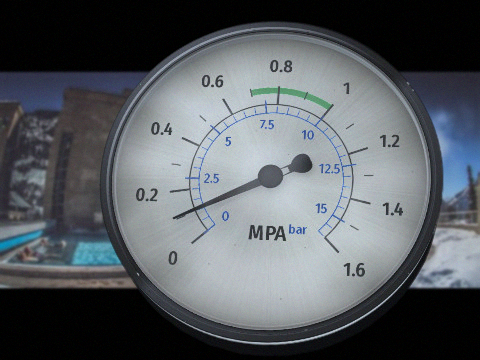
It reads 0.1,MPa
